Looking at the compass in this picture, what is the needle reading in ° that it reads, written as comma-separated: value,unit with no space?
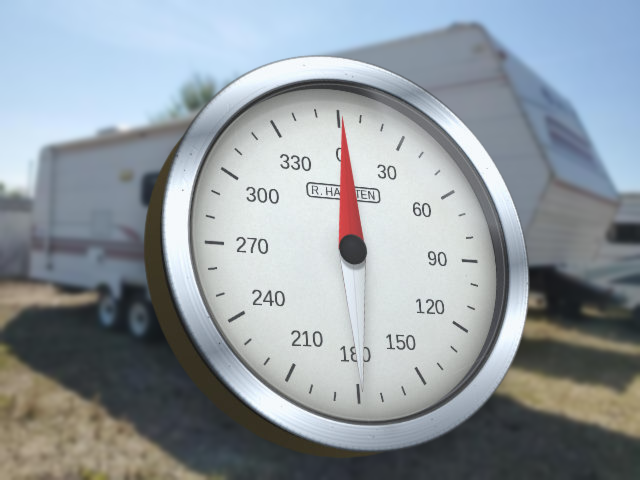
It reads 0,°
